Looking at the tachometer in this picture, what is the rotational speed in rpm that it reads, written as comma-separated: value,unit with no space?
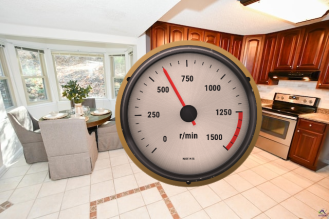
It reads 600,rpm
